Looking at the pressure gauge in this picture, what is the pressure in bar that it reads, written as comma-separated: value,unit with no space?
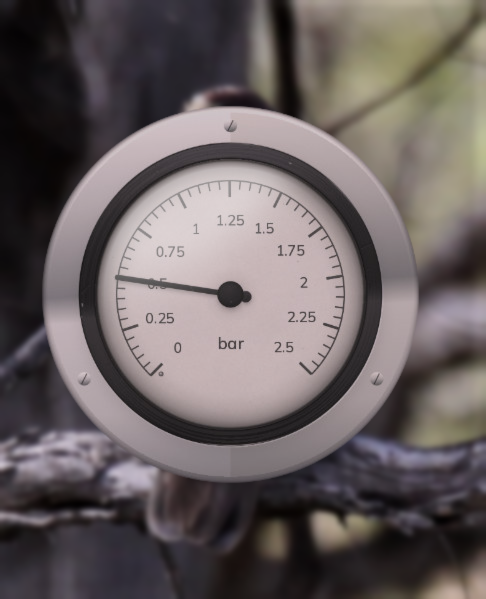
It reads 0.5,bar
